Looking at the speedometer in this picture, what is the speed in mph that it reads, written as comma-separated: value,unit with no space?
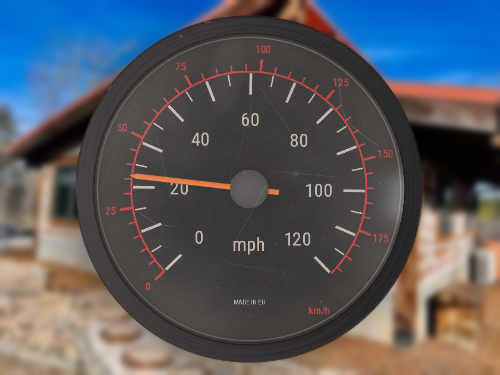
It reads 22.5,mph
